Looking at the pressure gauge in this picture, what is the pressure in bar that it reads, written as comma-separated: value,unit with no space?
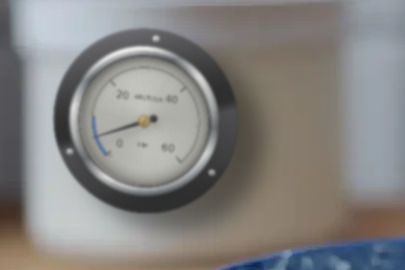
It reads 5,bar
